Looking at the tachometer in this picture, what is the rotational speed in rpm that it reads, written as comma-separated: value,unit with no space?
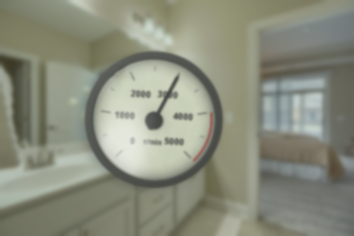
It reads 3000,rpm
